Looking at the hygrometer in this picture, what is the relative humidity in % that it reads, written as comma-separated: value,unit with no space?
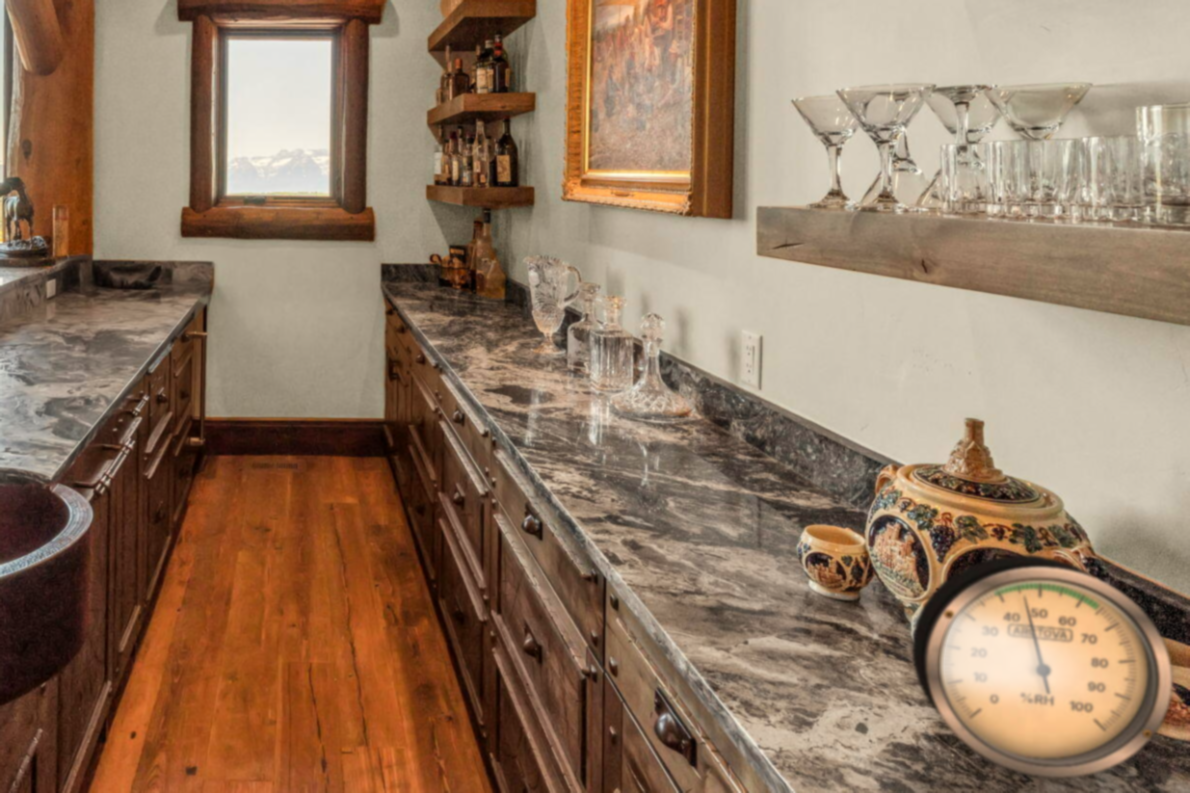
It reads 45,%
